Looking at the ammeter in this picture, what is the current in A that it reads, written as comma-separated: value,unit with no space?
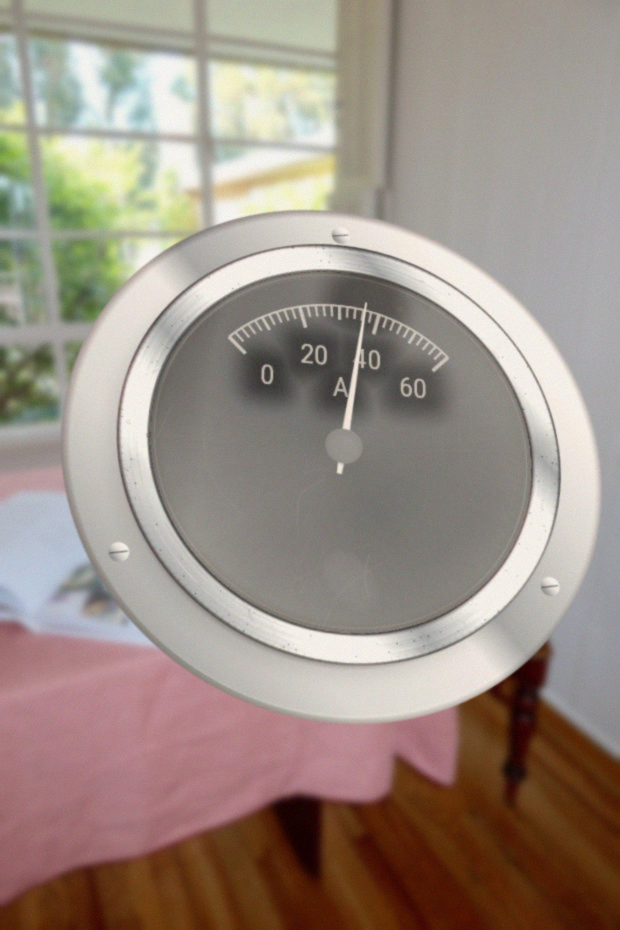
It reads 36,A
